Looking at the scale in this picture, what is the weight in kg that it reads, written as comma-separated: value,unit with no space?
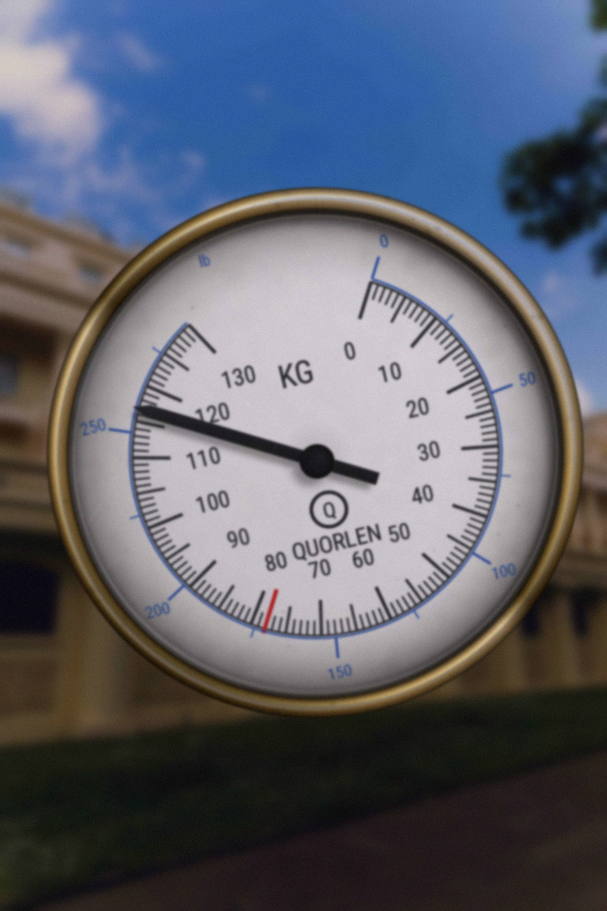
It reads 117,kg
